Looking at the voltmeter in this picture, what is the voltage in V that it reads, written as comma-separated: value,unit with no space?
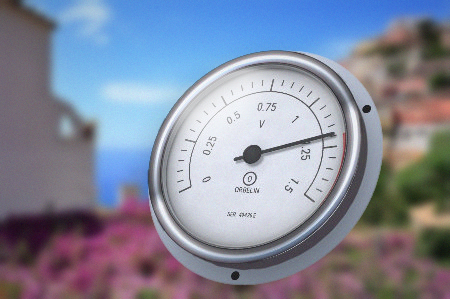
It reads 1.2,V
